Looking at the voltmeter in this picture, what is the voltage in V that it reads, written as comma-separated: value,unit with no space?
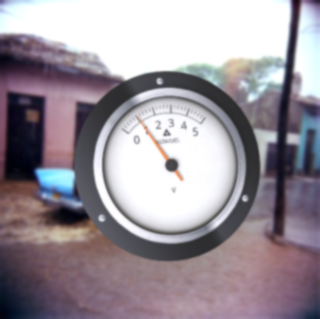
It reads 1,V
